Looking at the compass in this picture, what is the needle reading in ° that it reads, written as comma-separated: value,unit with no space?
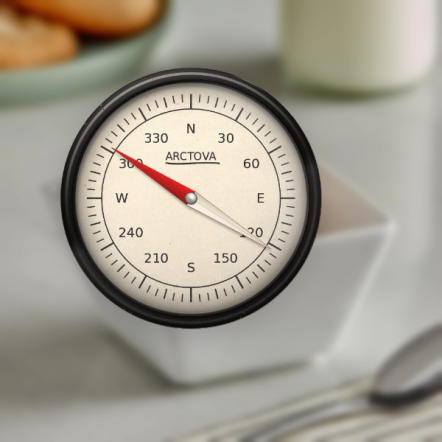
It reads 302.5,°
